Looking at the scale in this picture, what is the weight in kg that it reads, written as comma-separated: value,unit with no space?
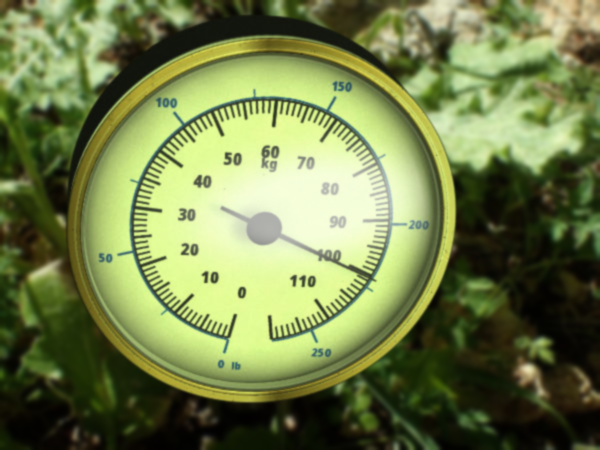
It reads 100,kg
